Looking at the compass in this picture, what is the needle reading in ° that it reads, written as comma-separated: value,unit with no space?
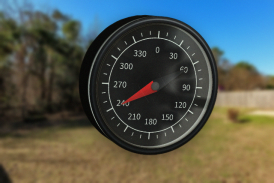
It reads 240,°
